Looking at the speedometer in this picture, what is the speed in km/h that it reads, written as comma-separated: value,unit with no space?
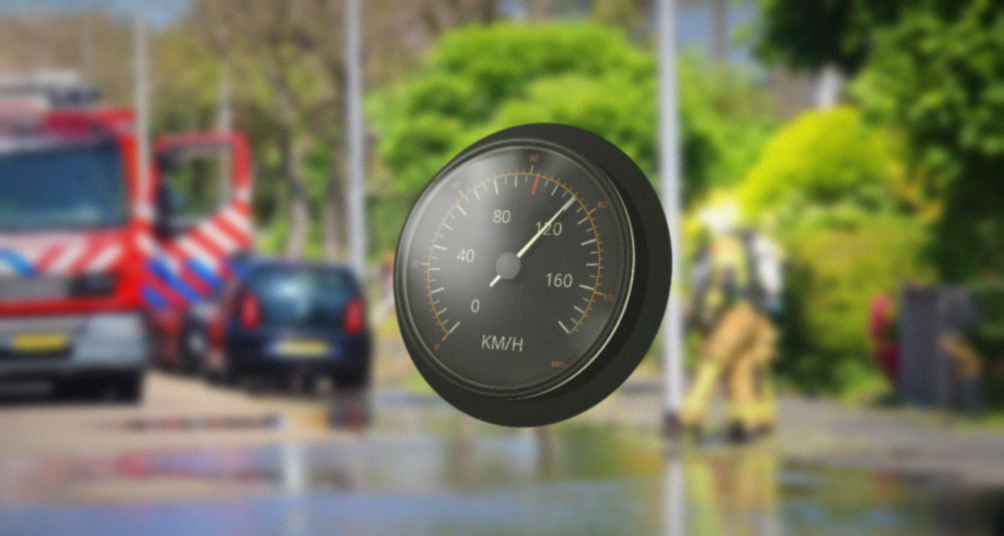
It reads 120,km/h
